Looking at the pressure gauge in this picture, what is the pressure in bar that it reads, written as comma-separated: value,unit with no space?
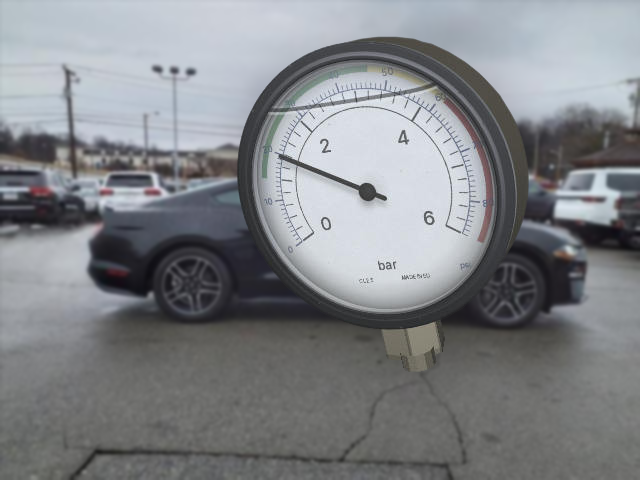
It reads 1.4,bar
